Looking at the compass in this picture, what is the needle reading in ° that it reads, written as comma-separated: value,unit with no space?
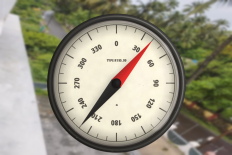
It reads 40,°
